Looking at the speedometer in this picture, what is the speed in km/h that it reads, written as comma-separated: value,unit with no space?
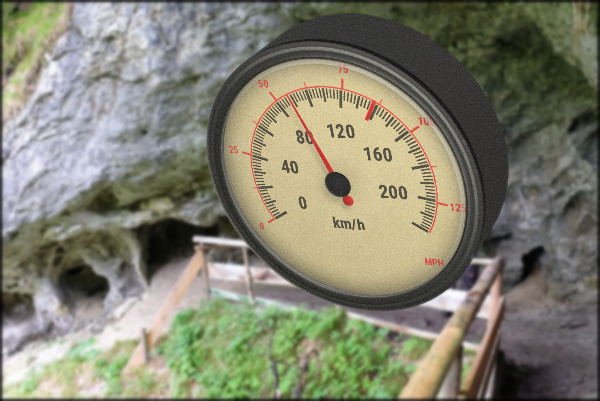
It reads 90,km/h
